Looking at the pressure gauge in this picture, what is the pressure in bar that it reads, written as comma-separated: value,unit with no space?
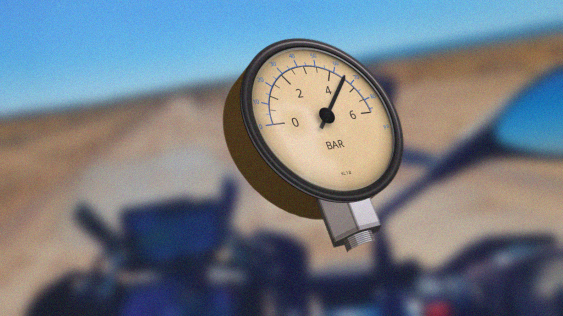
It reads 4.5,bar
